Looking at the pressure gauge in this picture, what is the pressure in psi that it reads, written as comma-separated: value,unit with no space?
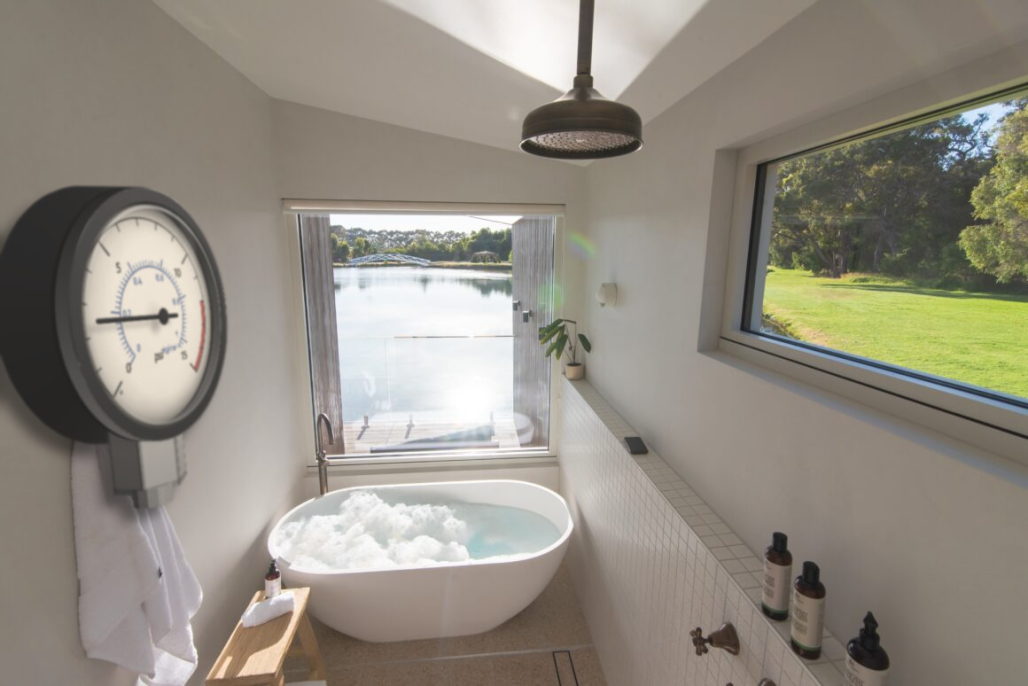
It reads 2.5,psi
